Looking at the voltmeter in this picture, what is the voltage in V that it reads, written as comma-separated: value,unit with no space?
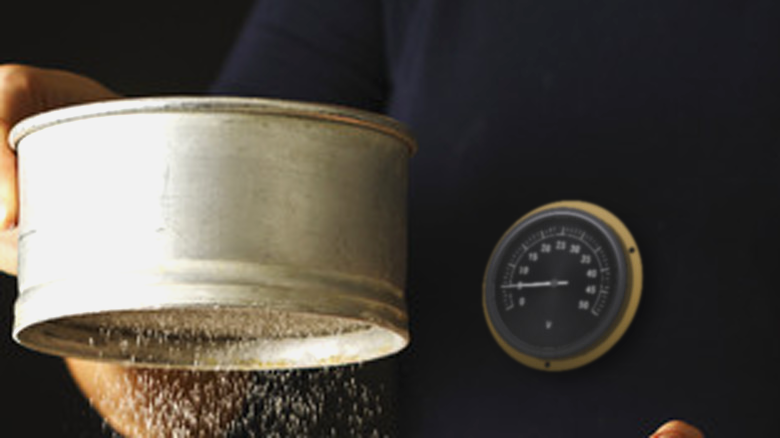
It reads 5,V
